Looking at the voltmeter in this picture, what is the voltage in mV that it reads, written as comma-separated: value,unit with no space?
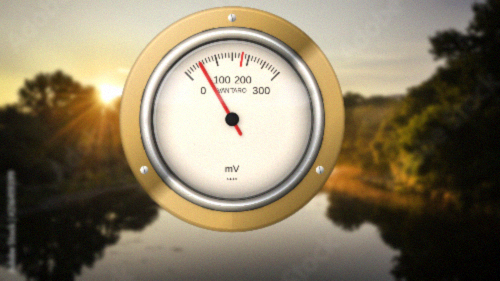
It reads 50,mV
